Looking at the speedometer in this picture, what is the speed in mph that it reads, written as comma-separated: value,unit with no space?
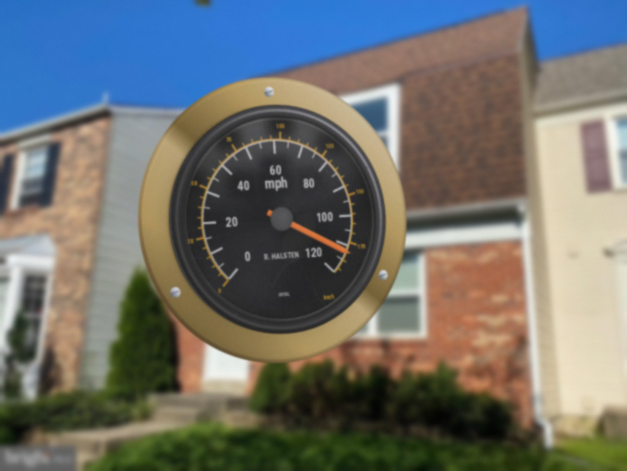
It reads 112.5,mph
